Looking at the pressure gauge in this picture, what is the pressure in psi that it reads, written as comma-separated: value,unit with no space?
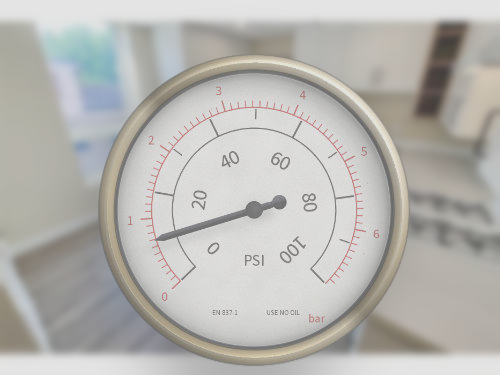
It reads 10,psi
